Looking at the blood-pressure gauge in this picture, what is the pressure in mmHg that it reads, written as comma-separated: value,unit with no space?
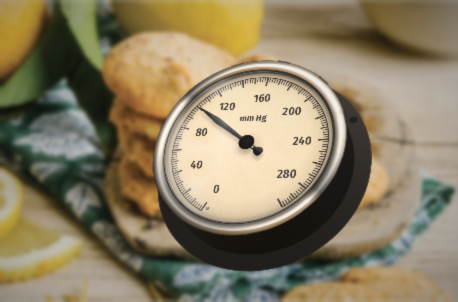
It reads 100,mmHg
